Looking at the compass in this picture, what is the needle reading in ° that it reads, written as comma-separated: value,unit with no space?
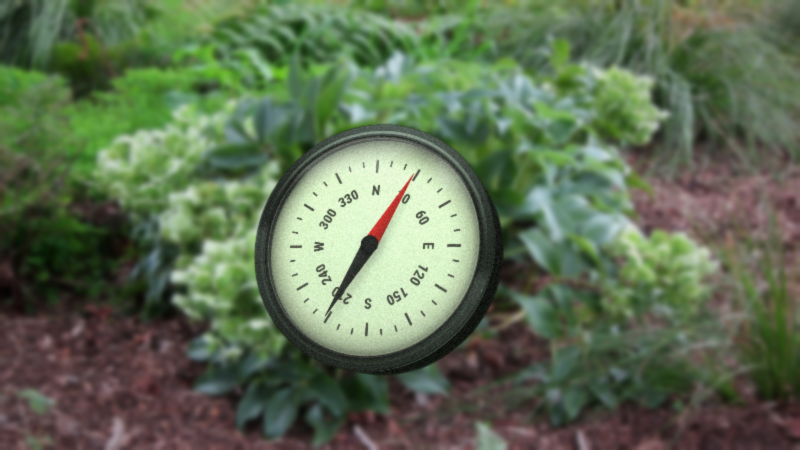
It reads 30,°
